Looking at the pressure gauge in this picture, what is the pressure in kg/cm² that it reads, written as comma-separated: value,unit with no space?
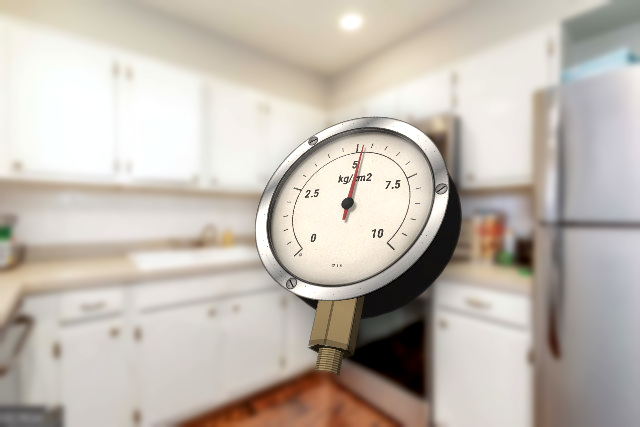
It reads 5.25,kg/cm²
